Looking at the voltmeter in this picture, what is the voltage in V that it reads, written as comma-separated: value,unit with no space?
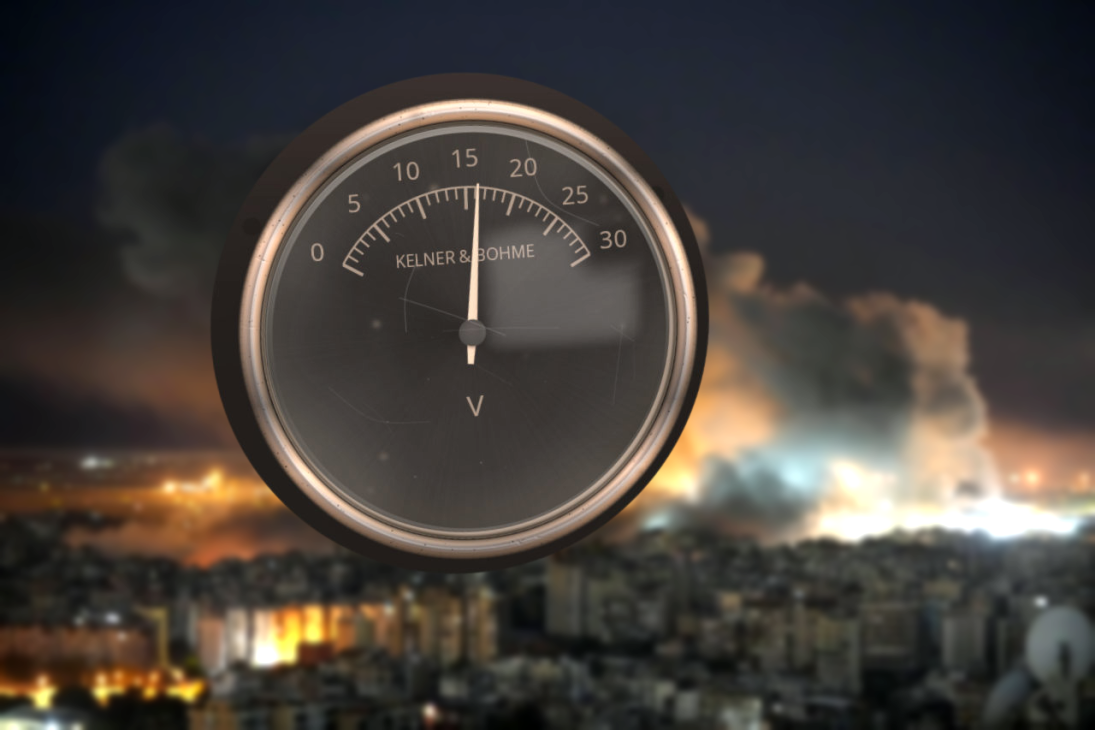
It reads 16,V
